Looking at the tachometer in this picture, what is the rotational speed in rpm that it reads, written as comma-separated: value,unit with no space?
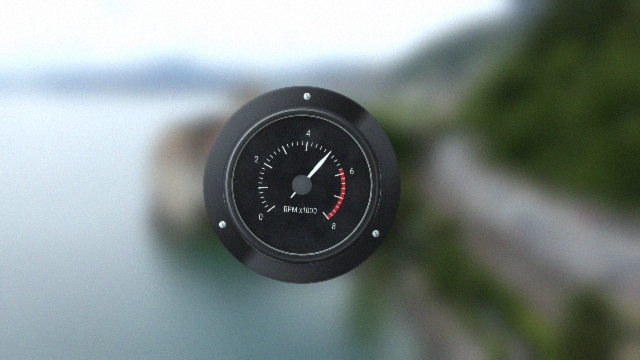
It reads 5000,rpm
